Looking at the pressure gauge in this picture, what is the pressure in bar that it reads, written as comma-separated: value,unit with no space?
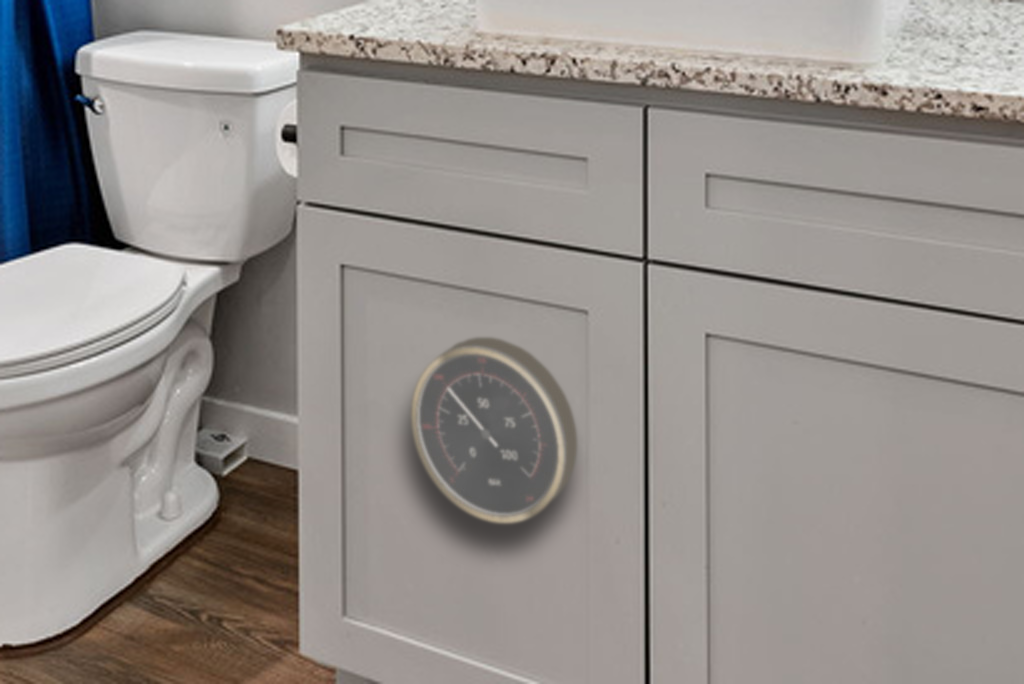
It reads 35,bar
